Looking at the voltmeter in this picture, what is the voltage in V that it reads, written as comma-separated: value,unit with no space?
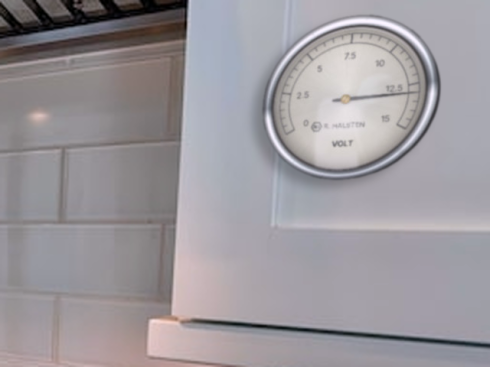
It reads 13,V
